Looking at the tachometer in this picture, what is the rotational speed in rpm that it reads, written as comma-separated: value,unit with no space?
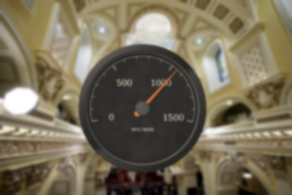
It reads 1050,rpm
